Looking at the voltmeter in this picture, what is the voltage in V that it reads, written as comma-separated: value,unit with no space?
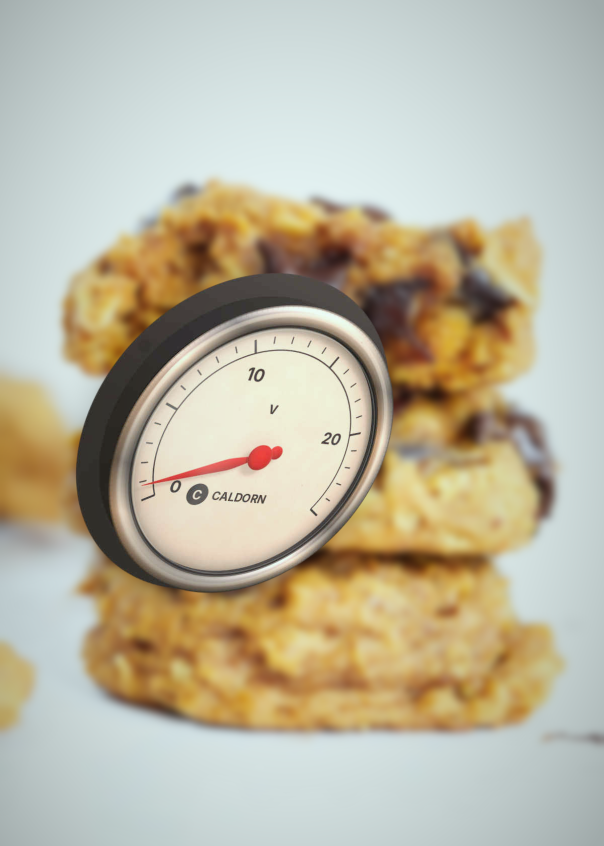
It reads 1,V
